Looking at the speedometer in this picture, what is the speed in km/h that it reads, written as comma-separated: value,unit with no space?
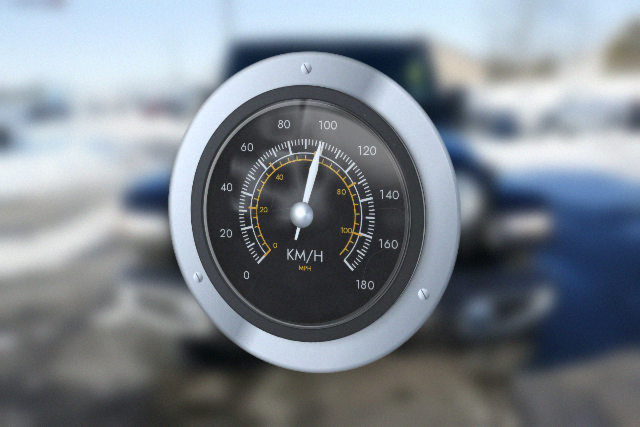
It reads 100,km/h
